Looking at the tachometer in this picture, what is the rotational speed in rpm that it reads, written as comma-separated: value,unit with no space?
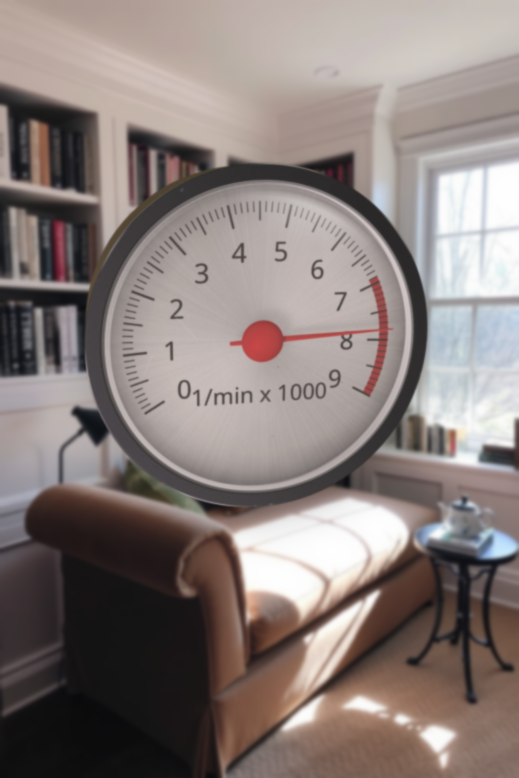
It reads 7800,rpm
